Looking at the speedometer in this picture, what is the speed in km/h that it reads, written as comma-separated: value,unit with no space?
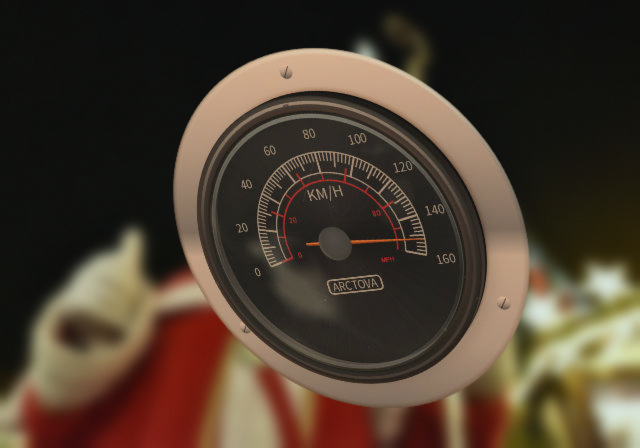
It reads 150,km/h
